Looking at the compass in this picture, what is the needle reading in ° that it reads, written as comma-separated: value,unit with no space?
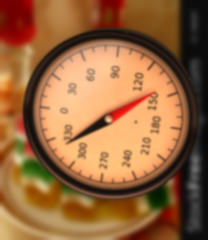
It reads 140,°
